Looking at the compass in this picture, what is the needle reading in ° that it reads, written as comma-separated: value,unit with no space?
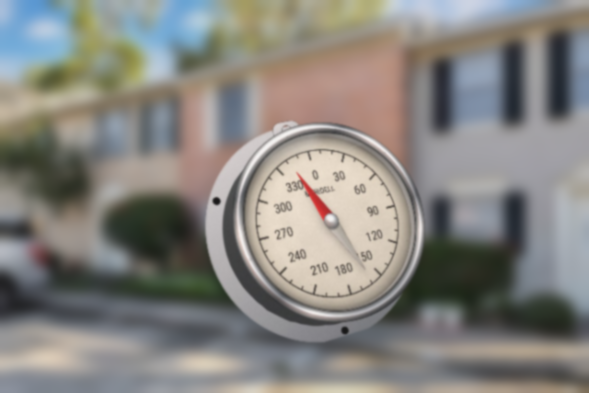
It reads 340,°
